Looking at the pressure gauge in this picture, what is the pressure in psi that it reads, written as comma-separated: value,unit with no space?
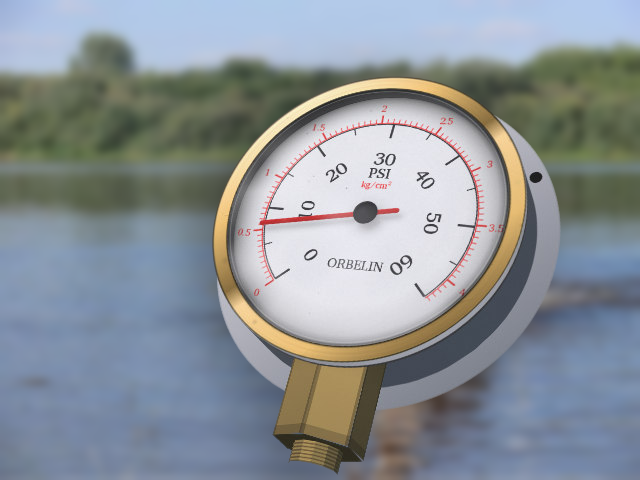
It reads 7.5,psi
